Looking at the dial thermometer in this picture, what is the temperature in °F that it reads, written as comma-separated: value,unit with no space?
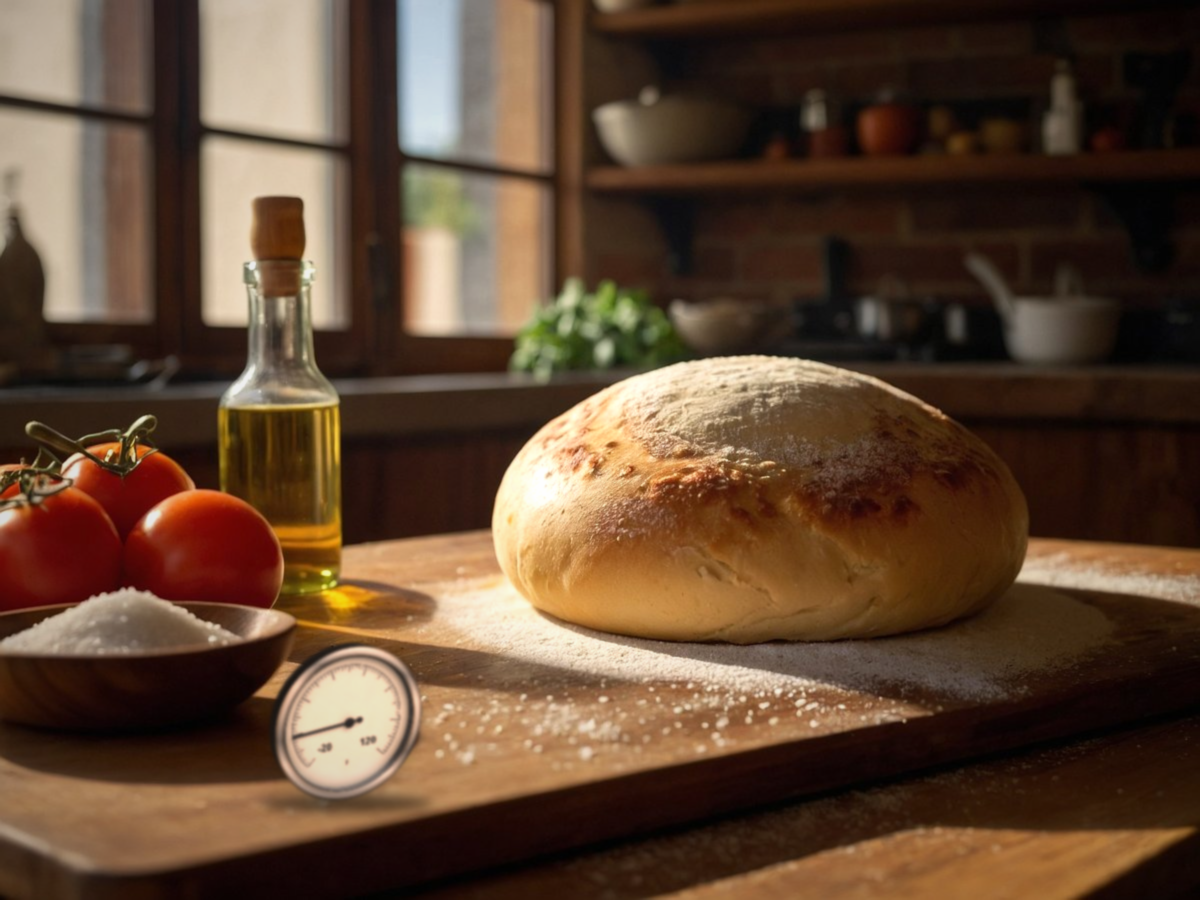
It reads 0,°F
